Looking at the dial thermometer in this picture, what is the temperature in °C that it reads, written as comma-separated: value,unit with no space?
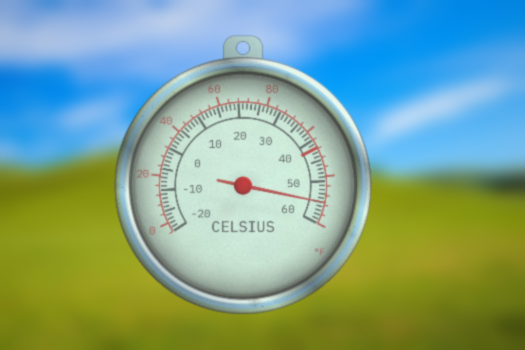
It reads 55,°C
